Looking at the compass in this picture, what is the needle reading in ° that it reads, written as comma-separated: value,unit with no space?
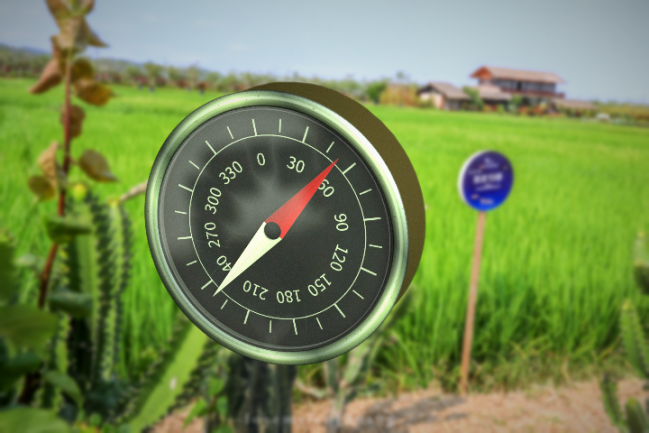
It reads 52.5,°
